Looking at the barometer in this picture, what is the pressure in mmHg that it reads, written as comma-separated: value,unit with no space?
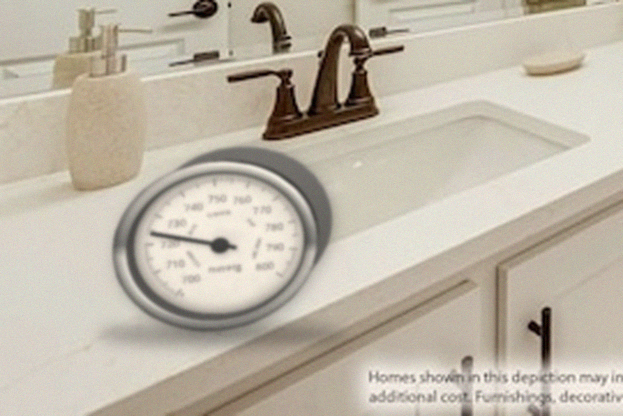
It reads 725,mmHg
